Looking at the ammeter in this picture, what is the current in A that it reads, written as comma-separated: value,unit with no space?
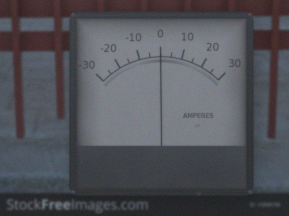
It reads 0,A
